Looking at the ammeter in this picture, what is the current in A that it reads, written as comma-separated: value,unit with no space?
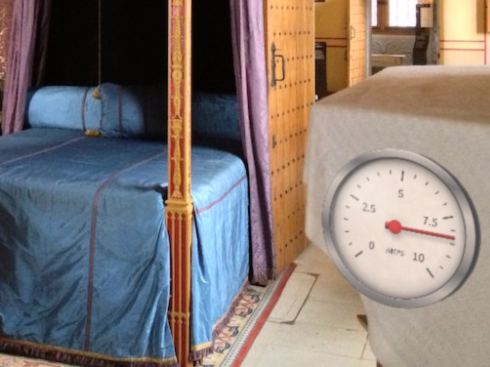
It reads 8.25,A
